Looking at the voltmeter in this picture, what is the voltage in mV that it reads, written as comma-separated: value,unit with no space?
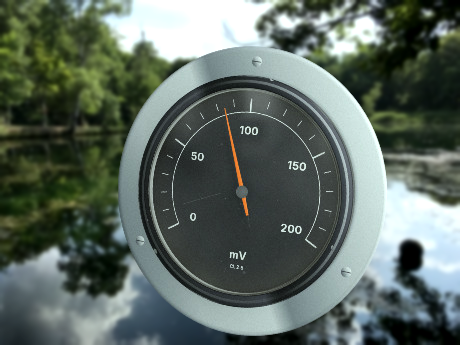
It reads 85,mV
